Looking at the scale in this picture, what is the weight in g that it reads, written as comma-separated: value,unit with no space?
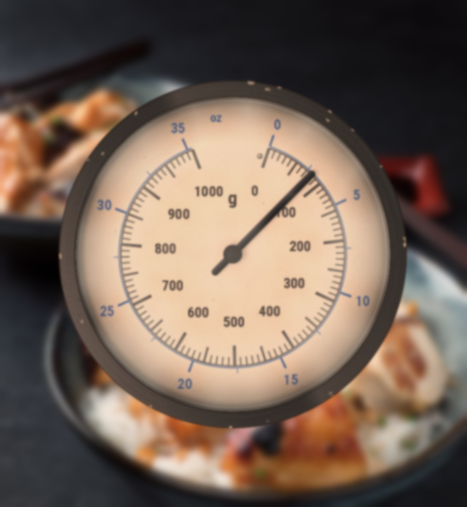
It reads 80,g
